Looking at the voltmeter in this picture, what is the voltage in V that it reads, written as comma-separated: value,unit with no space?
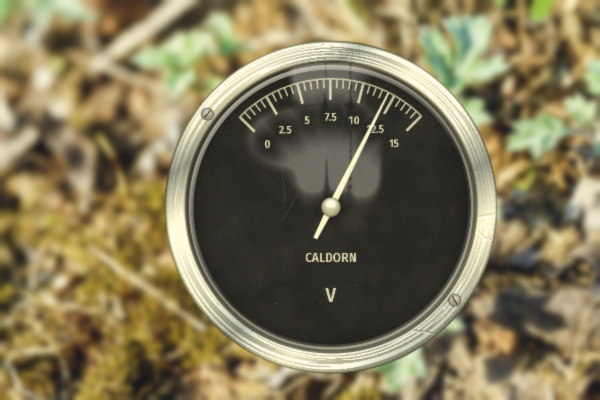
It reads 12,V
